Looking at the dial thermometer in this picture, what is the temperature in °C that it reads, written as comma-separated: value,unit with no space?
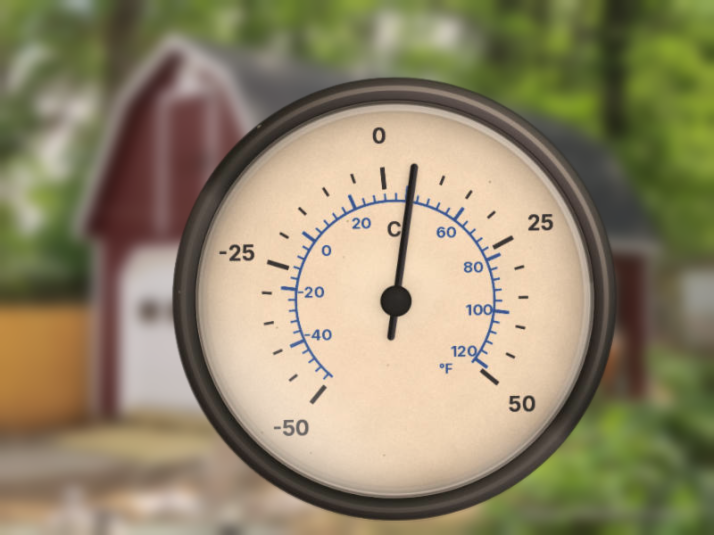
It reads 5,°C
